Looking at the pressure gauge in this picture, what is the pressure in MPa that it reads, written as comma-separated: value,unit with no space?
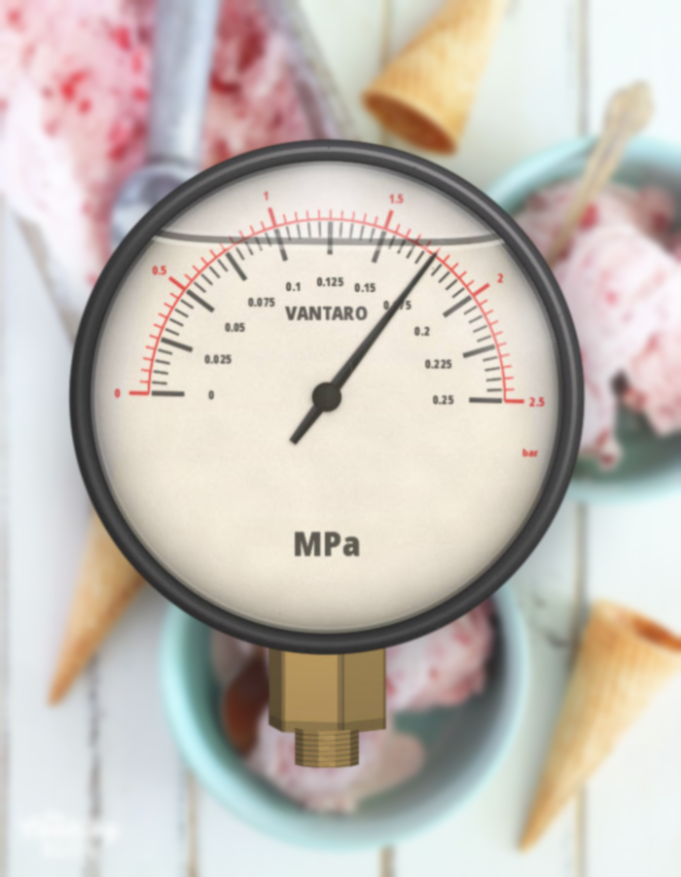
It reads 0.175,MPa
